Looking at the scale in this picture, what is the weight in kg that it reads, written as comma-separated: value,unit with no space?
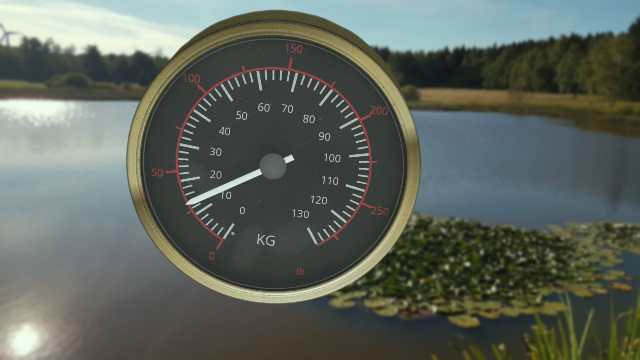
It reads 14,kg
